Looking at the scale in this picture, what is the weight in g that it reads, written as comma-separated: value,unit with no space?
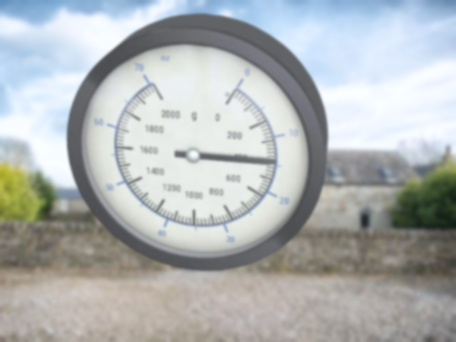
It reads 400,g
